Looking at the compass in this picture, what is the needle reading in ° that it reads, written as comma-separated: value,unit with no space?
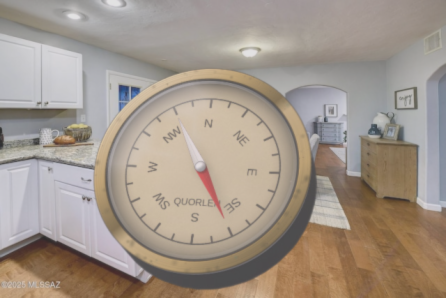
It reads 150,°
